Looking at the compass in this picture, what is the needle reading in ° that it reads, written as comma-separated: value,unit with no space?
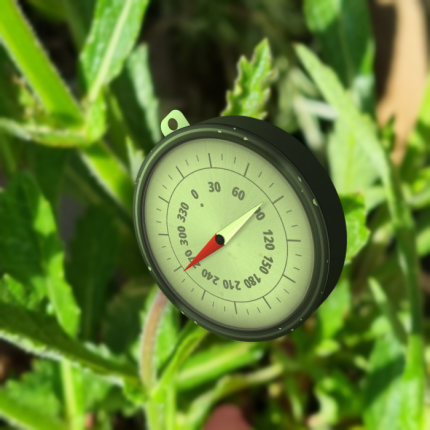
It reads 265,°
